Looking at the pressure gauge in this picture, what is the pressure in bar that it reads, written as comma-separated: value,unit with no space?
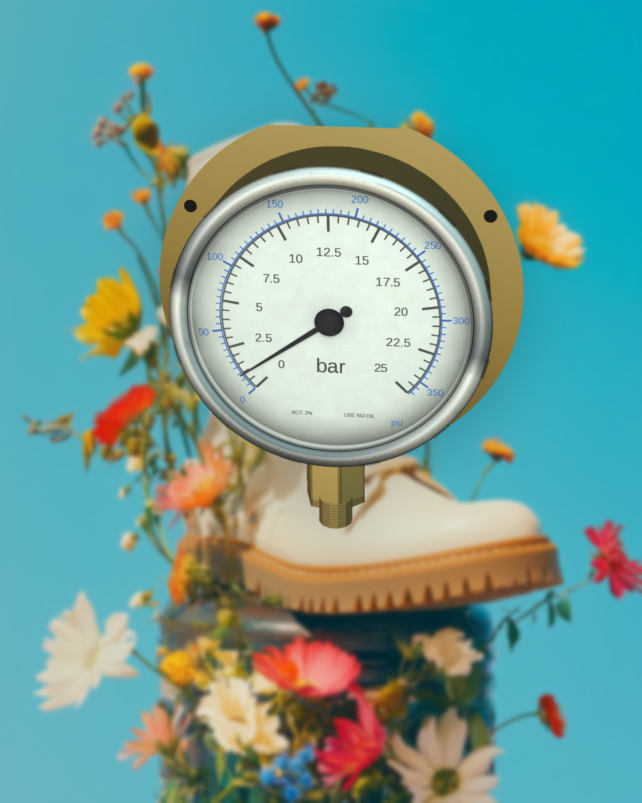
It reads 1,bar
